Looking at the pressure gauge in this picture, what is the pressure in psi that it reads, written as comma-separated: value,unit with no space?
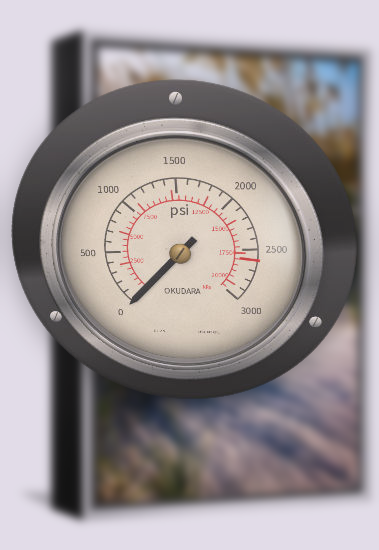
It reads 0,psi
